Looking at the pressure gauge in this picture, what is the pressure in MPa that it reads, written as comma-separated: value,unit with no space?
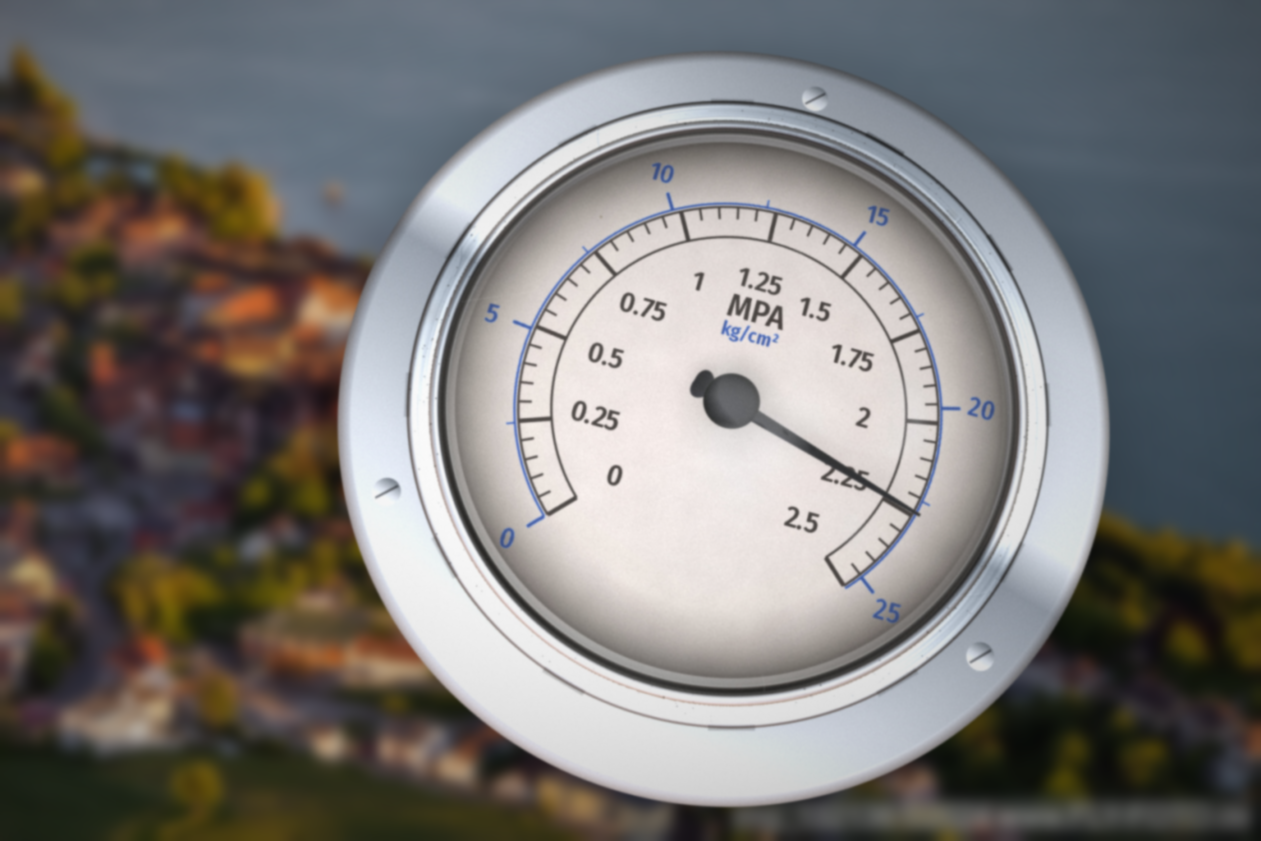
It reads 2.25,MPa
